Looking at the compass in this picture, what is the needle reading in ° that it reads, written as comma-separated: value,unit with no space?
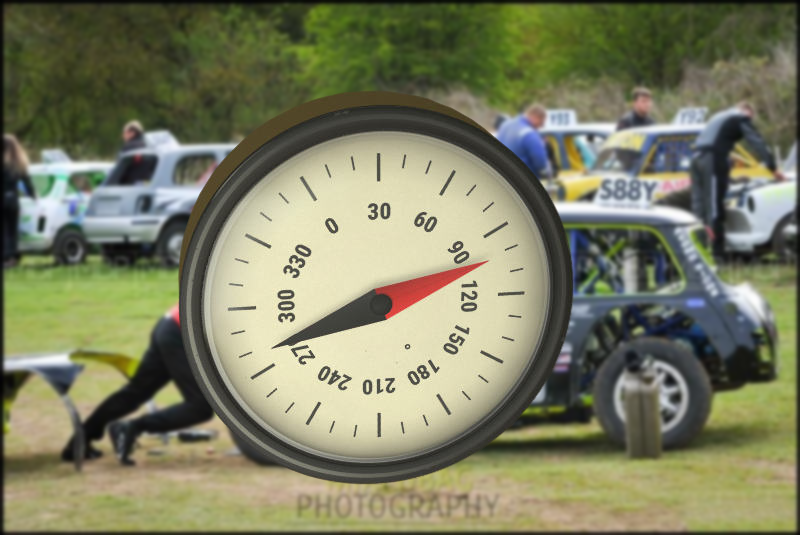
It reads 100,°
